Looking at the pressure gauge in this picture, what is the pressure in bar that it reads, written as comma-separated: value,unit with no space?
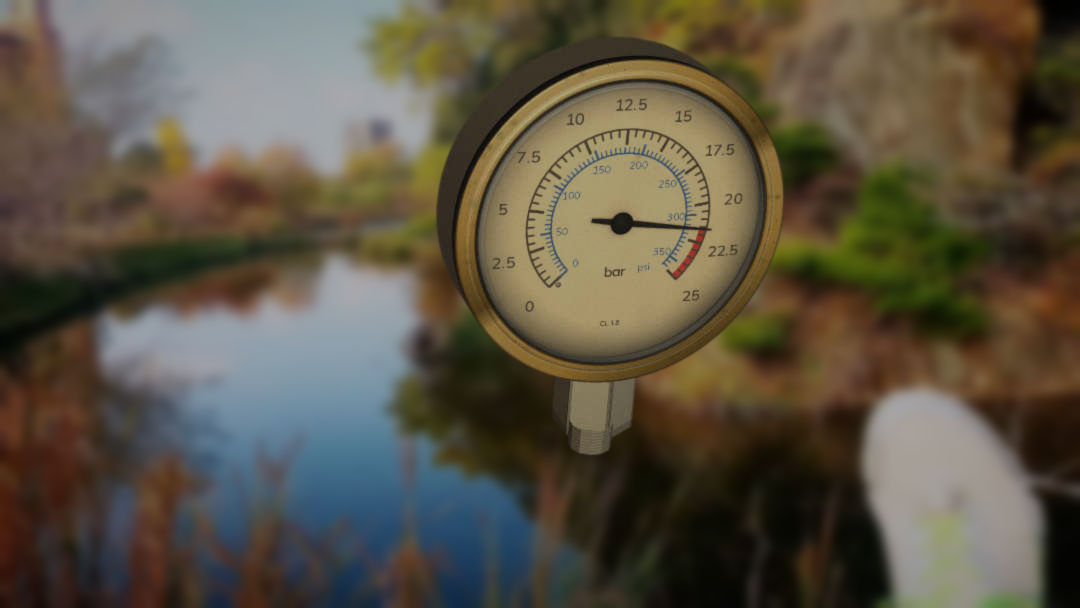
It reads 21.5,bar
